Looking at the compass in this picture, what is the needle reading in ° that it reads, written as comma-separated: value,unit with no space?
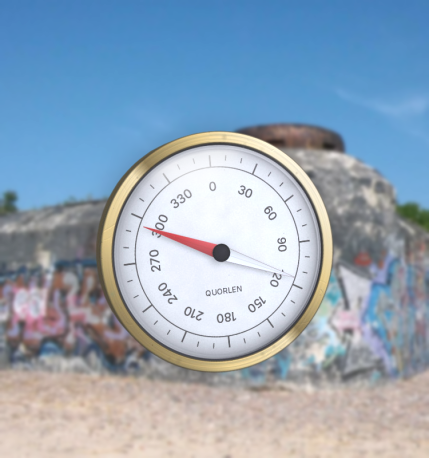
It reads 295,°
